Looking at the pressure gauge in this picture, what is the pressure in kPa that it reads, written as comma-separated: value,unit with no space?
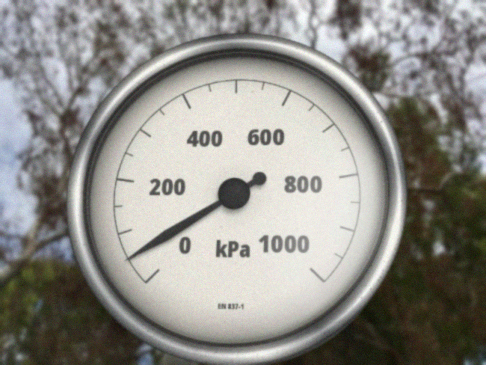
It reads 50,kPa
